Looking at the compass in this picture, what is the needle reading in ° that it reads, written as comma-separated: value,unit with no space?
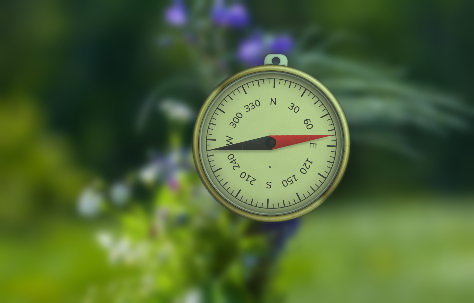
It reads 80,°
